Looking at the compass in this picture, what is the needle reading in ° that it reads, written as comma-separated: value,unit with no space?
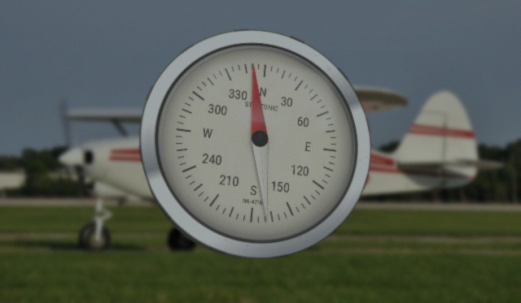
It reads 350,°
